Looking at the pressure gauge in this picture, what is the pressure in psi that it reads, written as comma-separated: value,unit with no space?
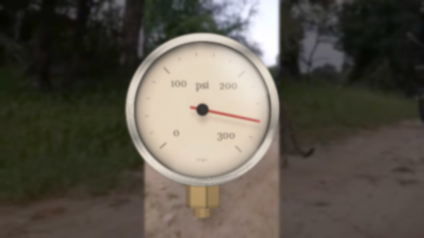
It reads 260,psi
